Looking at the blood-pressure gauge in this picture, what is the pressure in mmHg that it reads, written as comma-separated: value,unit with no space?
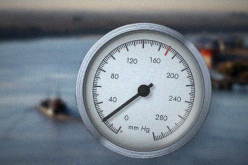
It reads 20,mmHg
